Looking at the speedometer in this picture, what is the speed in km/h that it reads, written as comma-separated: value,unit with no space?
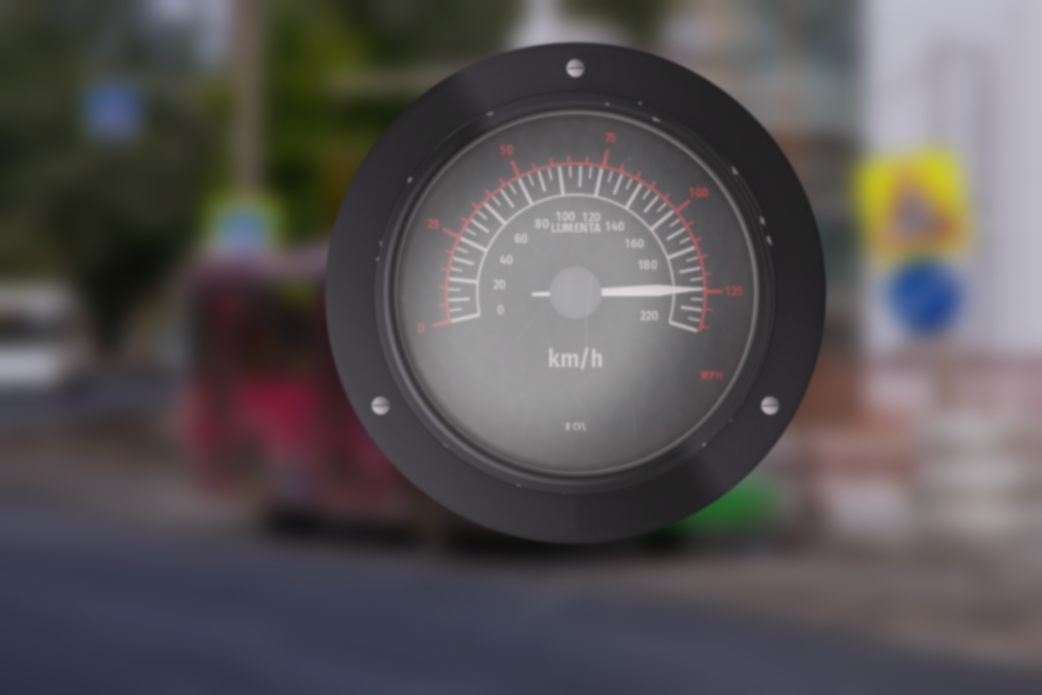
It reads 200,km/h
